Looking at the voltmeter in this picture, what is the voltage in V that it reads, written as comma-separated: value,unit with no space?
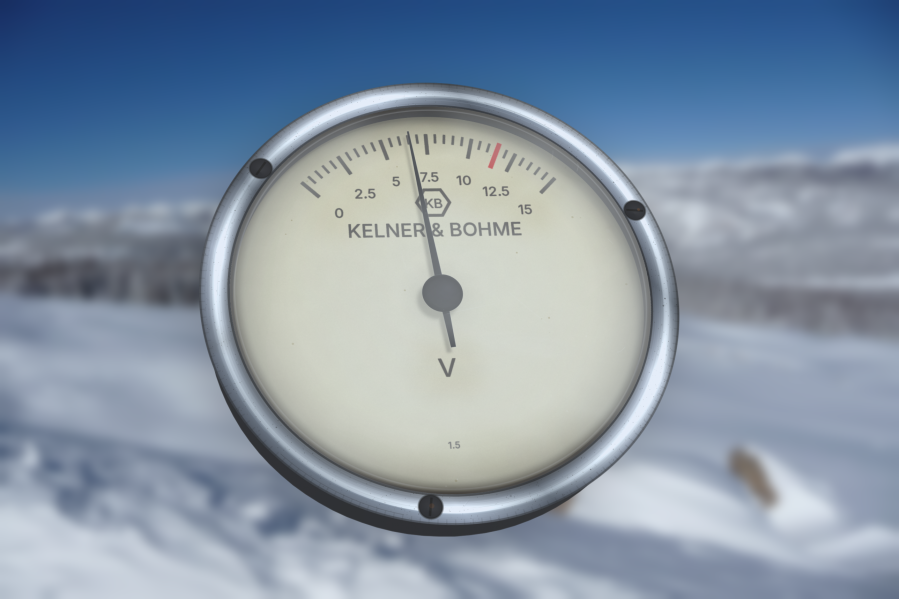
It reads 6.5,V
